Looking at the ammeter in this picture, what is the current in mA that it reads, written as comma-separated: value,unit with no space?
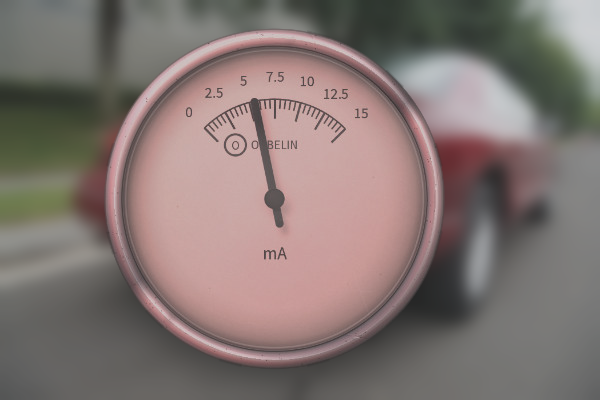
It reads 5.5,mA
